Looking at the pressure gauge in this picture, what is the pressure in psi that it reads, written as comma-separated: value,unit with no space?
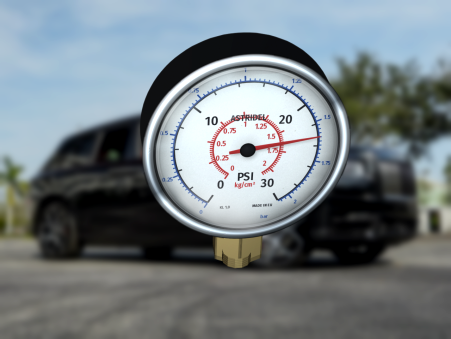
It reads 23,psi
